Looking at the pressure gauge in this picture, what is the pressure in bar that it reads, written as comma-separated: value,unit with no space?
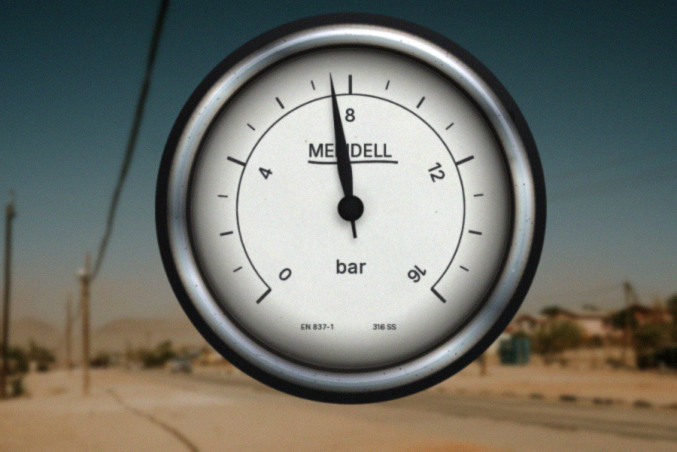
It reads 7.5,bar
